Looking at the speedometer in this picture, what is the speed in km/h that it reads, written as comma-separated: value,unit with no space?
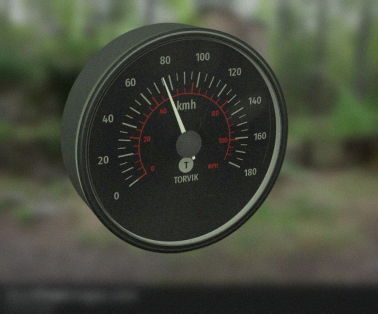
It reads 75,km/h
